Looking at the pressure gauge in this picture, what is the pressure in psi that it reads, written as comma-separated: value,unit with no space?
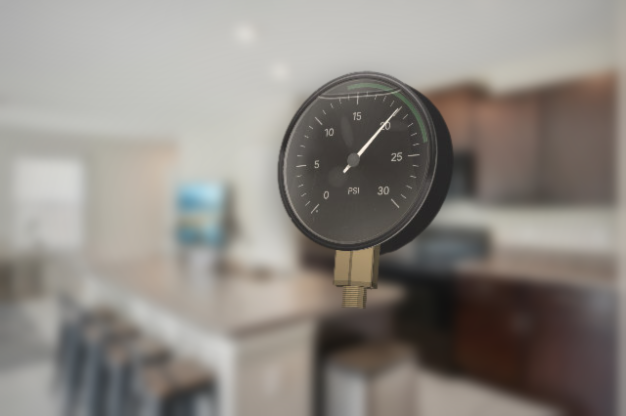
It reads 20,psi
